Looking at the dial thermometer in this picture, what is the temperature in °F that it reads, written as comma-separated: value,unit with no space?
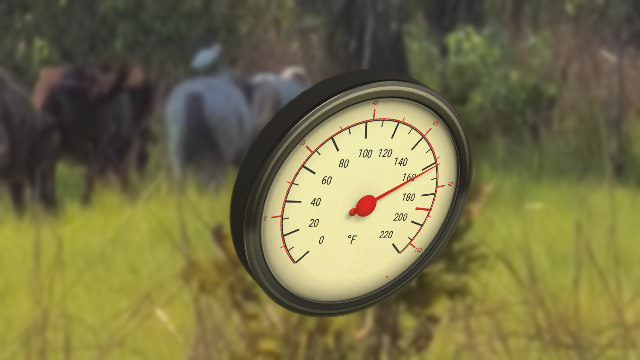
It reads 160,°F
